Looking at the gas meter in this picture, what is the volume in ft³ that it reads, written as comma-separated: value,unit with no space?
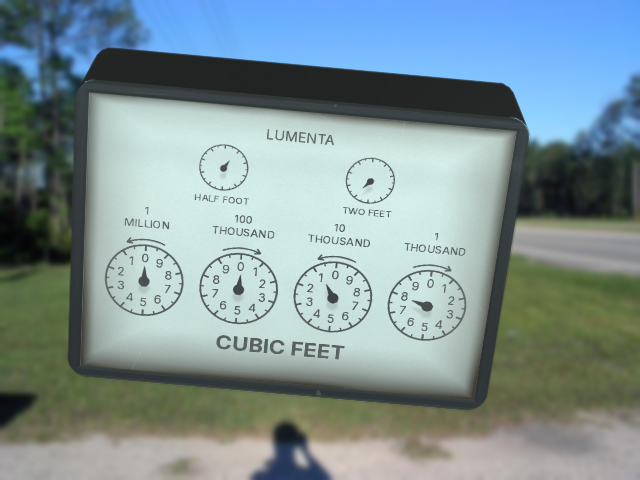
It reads 800,ft³
